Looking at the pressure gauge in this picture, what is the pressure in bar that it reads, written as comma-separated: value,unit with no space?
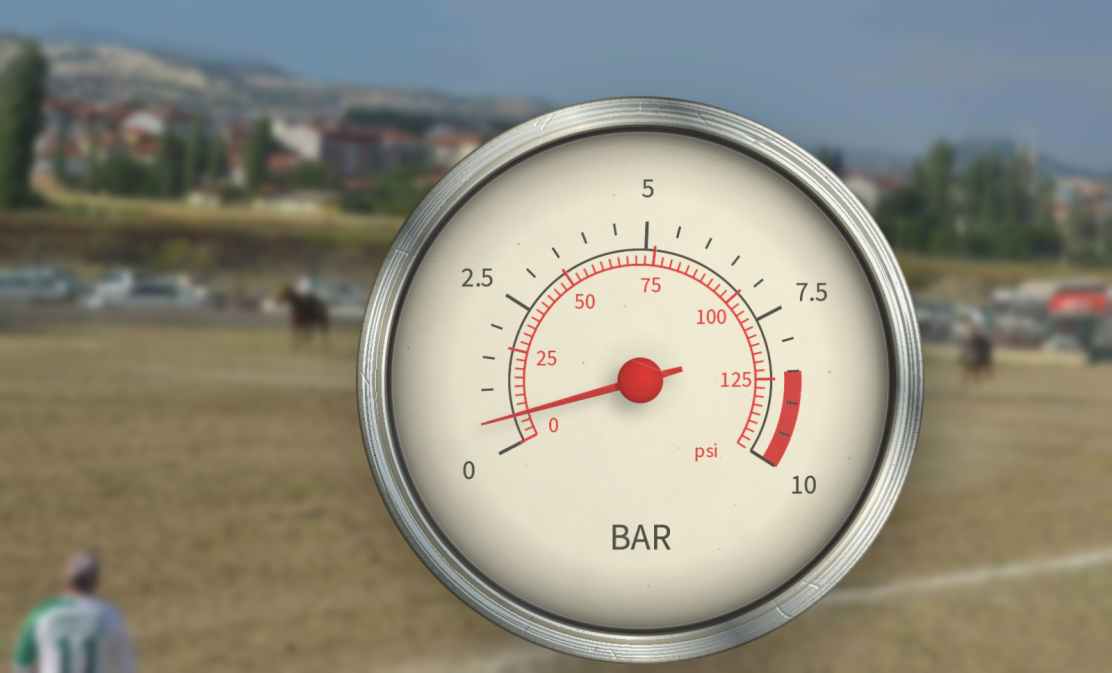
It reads 0.5,bar
